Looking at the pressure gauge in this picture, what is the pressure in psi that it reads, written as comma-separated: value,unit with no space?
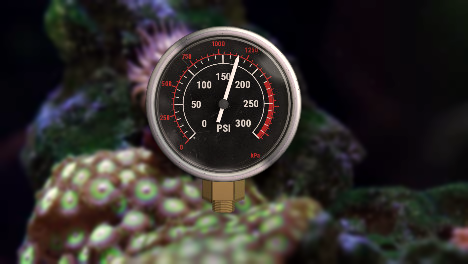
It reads 170,psi
